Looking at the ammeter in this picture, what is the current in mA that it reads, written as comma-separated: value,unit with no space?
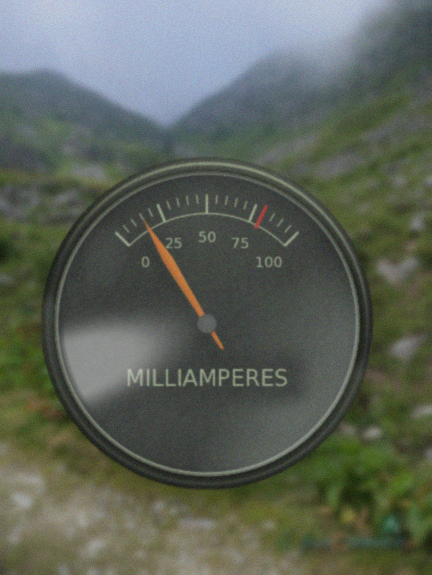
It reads 15,mA
